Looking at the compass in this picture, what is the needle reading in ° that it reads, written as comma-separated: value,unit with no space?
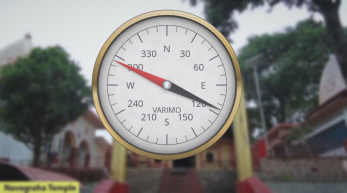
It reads 295,°
